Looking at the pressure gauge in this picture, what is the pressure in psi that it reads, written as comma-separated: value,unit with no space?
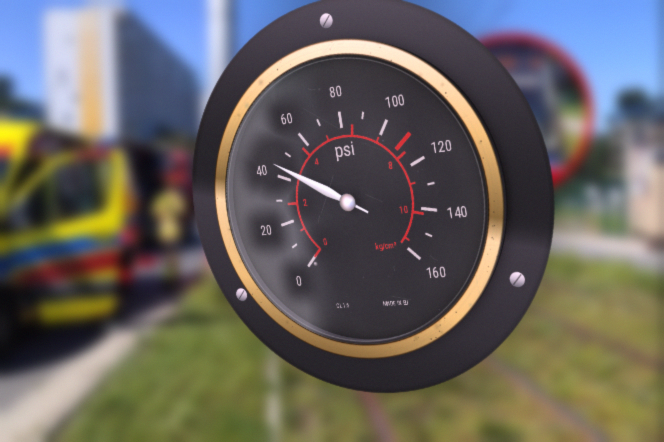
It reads 45,psi
